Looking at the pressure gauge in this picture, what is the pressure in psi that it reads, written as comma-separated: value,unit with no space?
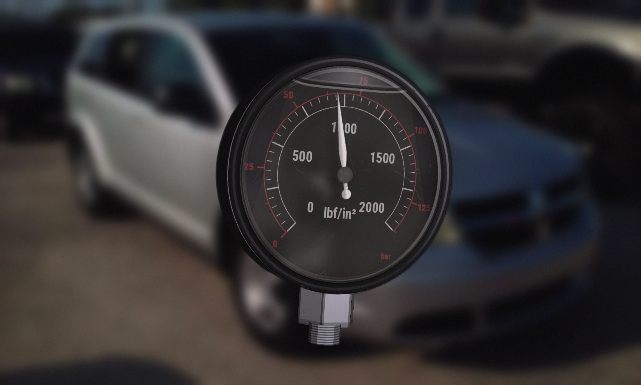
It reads 950,psi
